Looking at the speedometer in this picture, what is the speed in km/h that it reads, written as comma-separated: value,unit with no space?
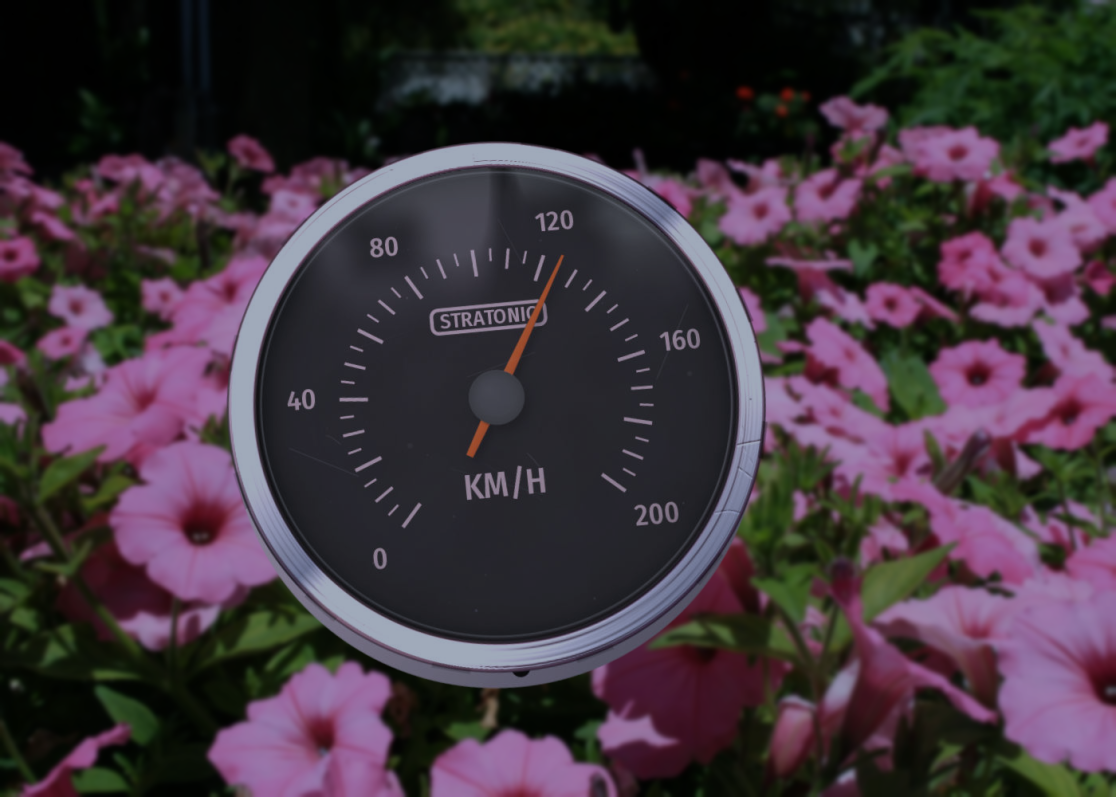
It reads 125,km/h
